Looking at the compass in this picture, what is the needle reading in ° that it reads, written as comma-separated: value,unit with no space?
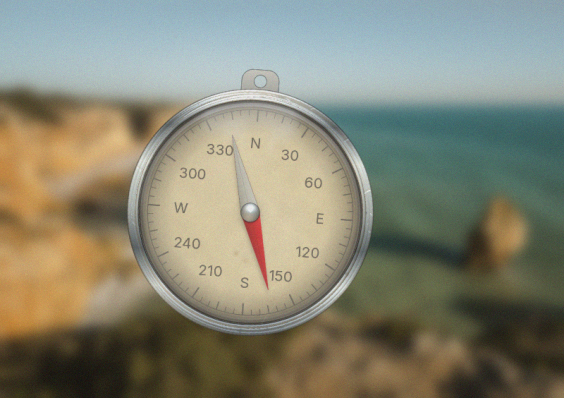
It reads 162.5,°
